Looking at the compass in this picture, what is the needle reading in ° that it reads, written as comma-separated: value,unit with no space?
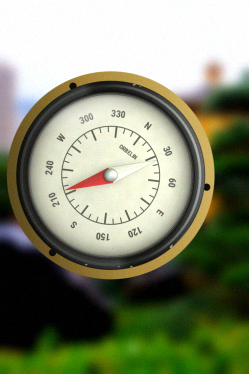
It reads 215,°
